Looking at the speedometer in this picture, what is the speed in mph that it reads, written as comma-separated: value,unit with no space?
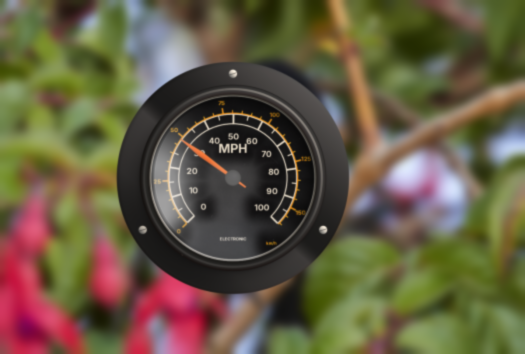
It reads 30,mph
